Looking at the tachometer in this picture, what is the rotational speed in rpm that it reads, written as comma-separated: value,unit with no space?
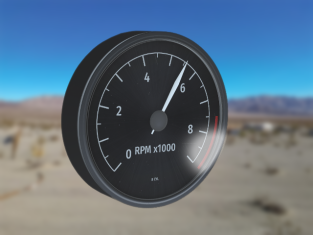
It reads 5500,rpm
